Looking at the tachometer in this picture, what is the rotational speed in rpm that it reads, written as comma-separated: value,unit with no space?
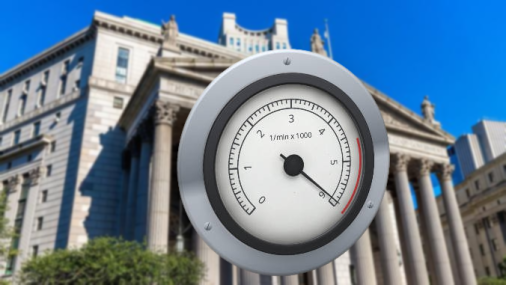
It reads 5900,rpm
